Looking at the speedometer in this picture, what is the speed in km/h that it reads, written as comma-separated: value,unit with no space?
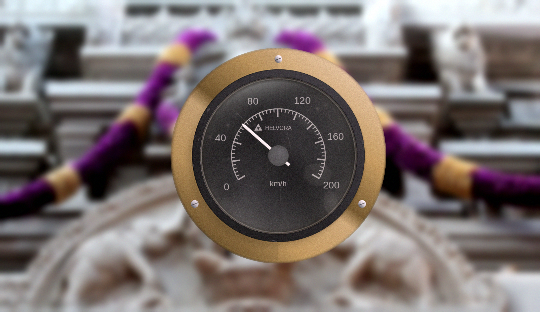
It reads 60,km/h
